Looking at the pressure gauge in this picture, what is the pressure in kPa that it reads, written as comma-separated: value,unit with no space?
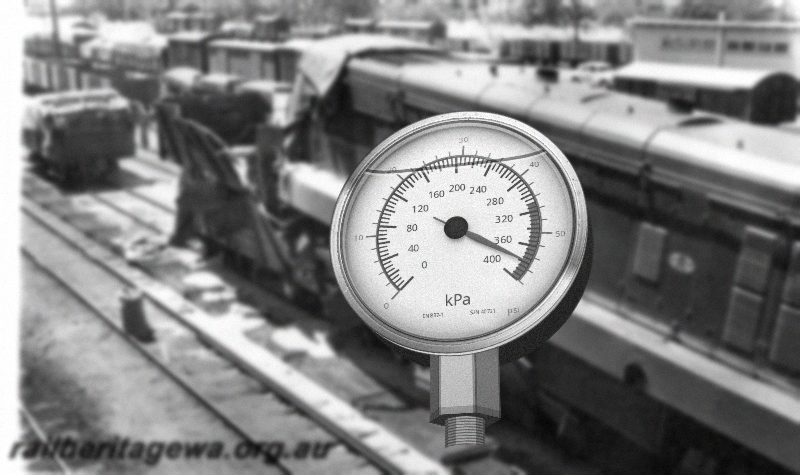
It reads 380,kPa
